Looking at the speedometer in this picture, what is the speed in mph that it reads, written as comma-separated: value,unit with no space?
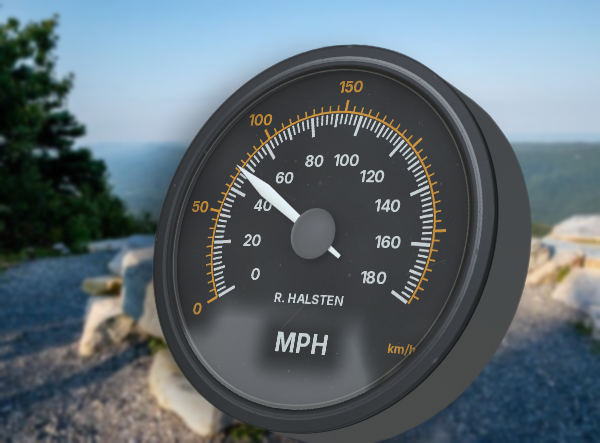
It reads 48,mph
